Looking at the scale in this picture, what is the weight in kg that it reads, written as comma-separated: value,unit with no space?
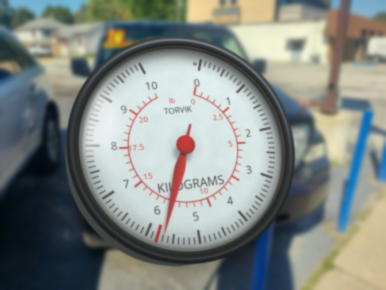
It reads 5.7,kg
